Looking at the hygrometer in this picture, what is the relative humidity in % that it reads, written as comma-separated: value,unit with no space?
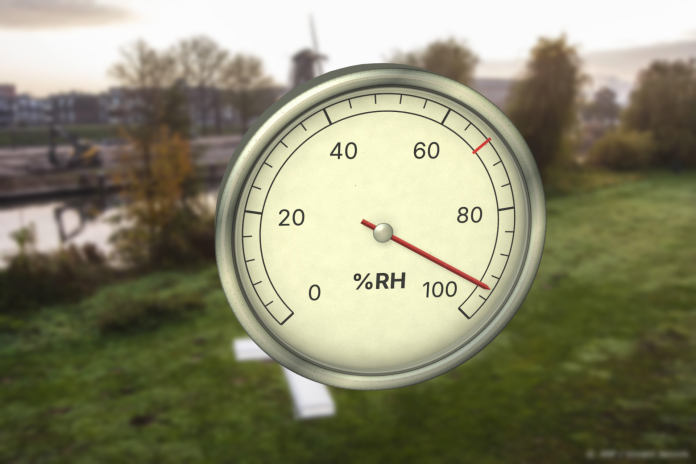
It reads 94,%
